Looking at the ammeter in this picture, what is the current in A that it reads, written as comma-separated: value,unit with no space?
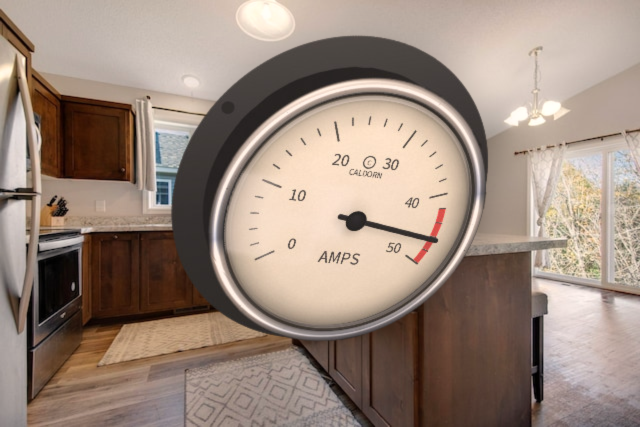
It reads 46,A
